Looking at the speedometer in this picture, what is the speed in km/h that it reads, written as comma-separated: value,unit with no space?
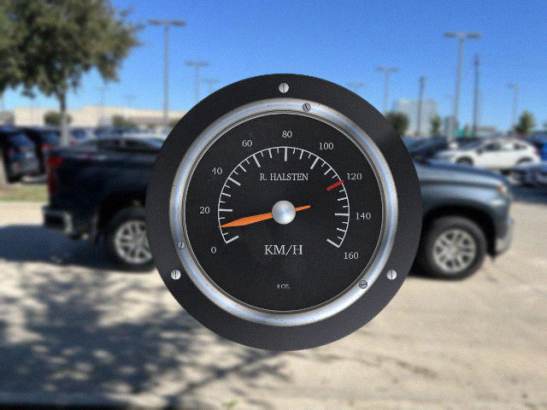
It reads 10,km/h
